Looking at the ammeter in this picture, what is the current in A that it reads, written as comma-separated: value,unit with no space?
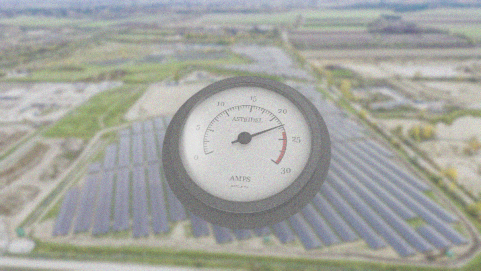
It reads 22.5,A
